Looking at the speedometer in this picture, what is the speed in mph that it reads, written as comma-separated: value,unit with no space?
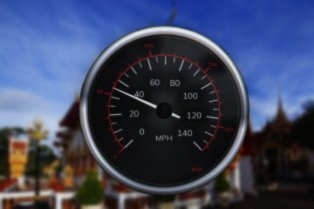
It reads 35,mph
